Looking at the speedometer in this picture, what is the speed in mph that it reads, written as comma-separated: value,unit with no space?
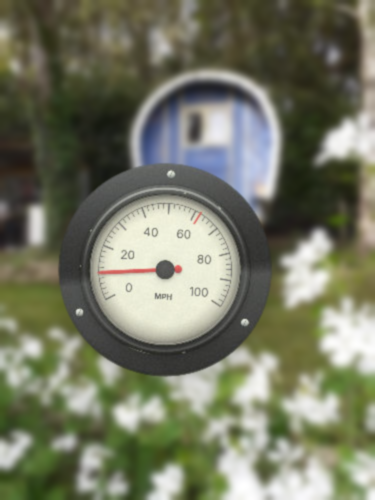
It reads 10,mph
